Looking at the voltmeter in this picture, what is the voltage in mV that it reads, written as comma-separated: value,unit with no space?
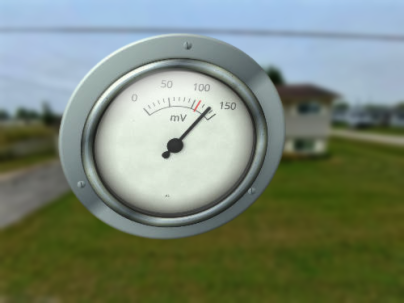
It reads 130,mV
